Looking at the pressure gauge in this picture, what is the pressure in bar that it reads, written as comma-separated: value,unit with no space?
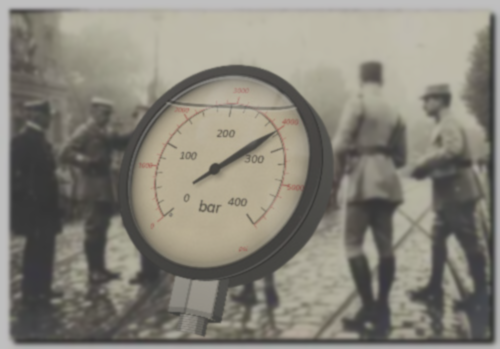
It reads 280,bar
